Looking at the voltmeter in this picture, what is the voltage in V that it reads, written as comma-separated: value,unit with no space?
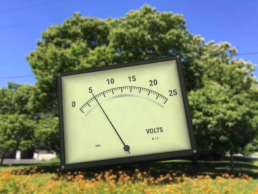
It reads 5,V
